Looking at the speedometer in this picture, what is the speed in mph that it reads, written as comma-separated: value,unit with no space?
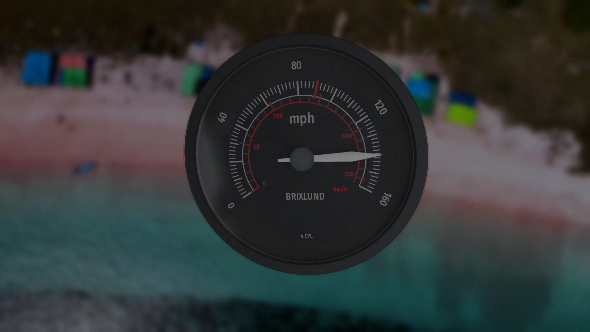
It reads 140,mph
